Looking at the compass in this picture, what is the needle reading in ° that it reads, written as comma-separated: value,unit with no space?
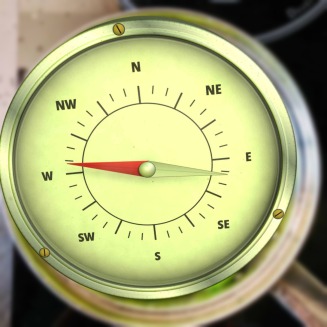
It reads 280,°
